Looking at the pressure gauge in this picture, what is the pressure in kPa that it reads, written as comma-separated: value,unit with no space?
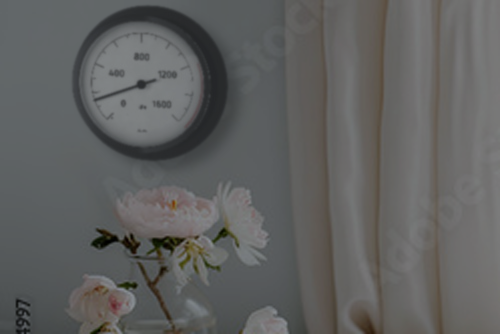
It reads 150,kPa
